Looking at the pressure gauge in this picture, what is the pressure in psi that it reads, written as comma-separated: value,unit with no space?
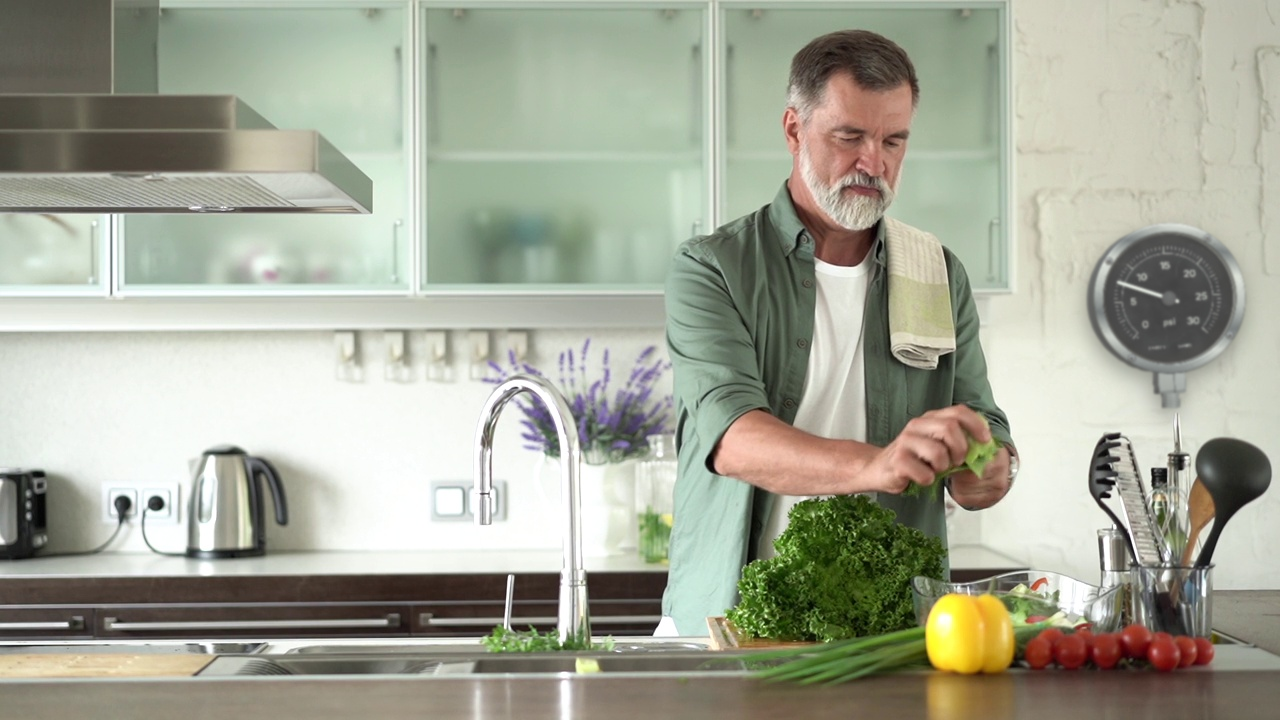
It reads 7.5,psi
